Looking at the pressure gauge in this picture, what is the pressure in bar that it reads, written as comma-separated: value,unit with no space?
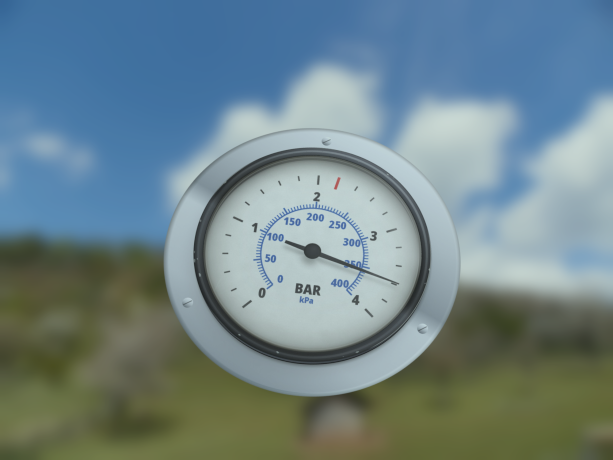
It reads 3.6,bar
